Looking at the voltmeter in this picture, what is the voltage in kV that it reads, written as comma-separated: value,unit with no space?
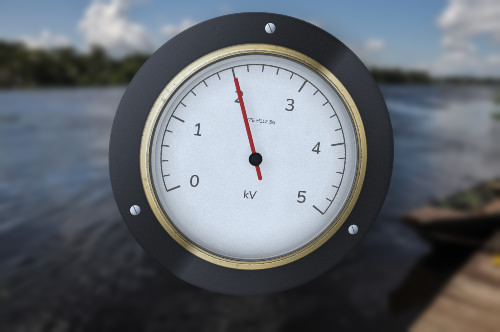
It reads 2,kV
